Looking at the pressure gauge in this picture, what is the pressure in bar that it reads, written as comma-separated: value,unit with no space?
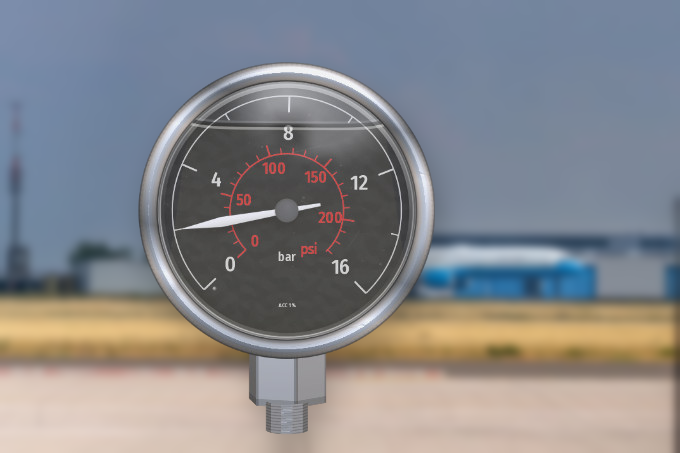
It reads 2,bar
